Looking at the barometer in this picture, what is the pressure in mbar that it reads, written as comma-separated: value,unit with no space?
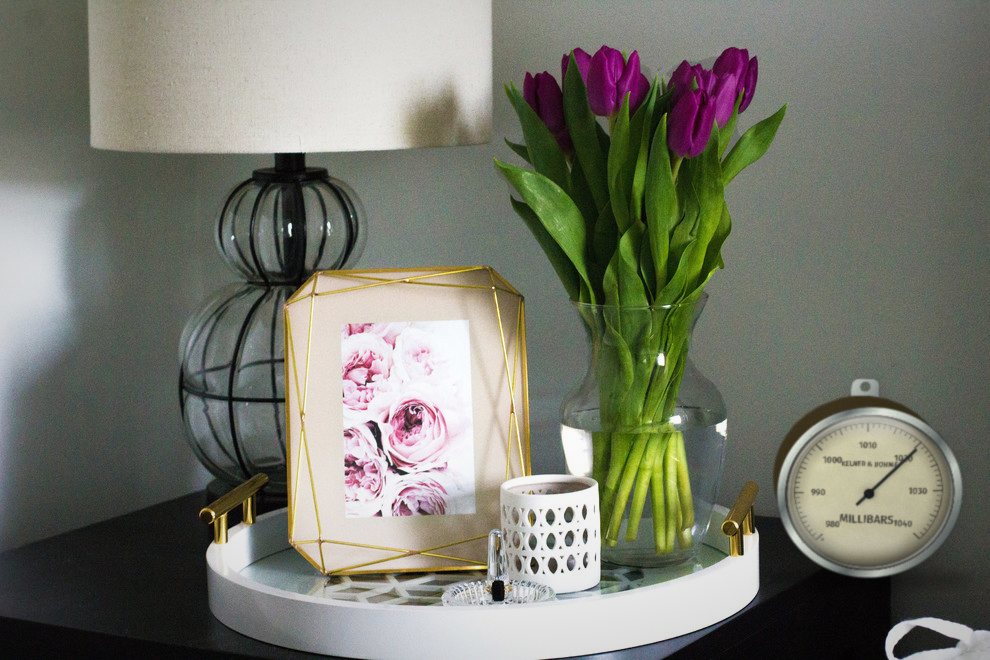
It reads 1020,mbar
